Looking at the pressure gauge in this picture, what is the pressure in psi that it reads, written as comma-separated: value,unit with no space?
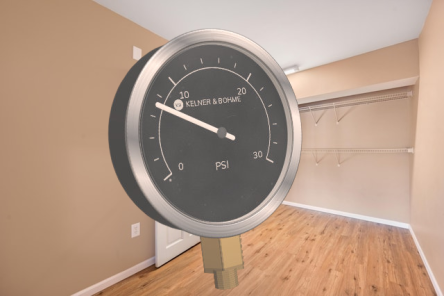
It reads 7,psi
